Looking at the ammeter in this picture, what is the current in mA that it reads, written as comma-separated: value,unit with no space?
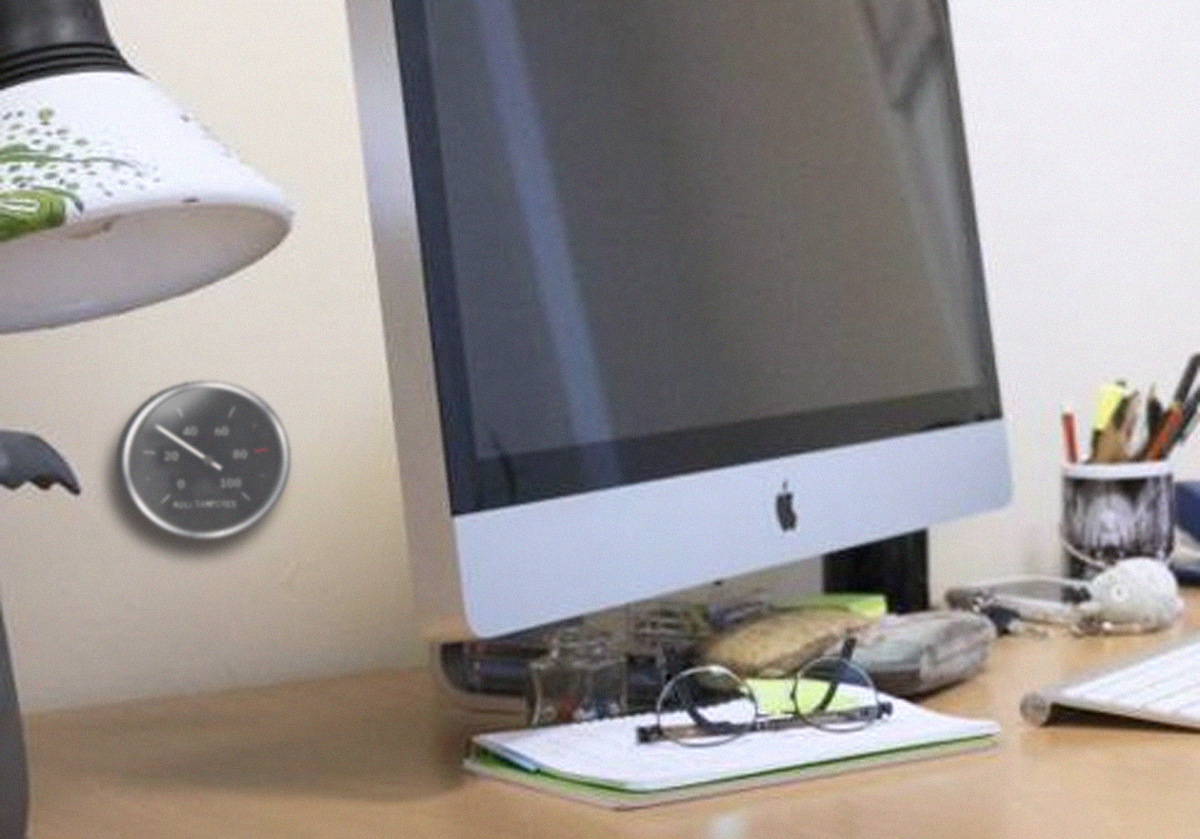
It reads 30,mA
